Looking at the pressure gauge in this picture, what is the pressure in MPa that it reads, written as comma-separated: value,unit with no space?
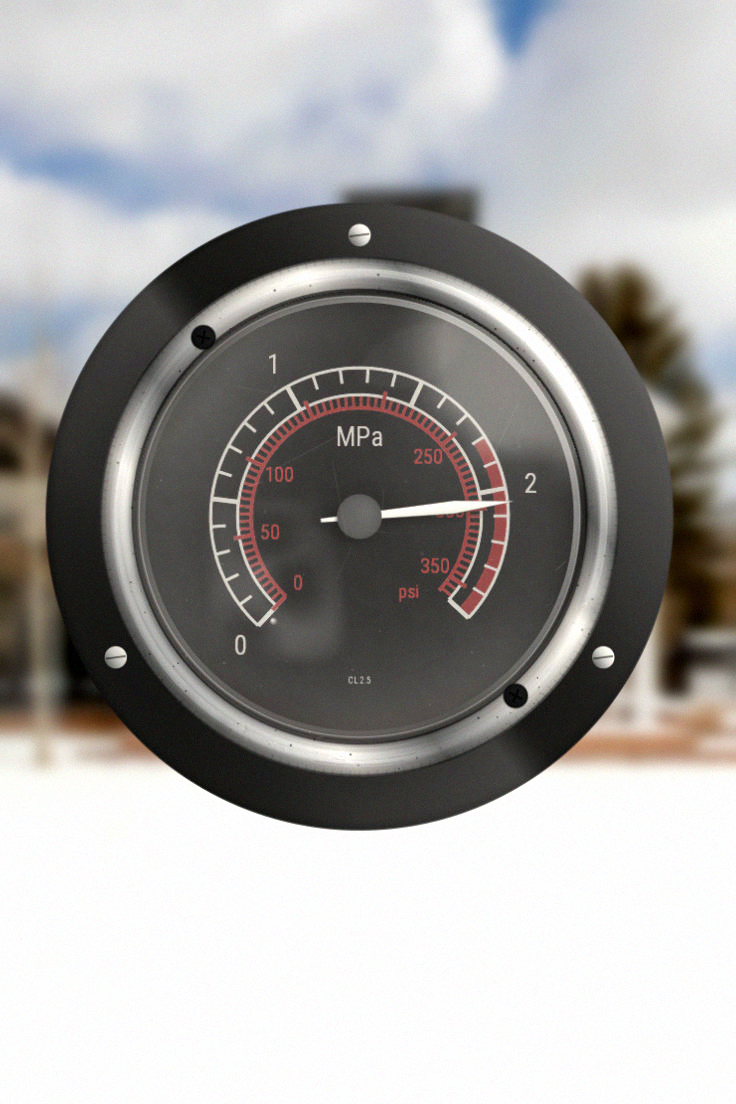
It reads 2.05,MPa
